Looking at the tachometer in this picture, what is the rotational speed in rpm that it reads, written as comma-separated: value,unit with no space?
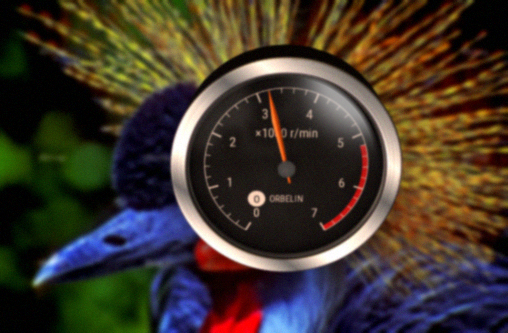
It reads 3200,rpm
